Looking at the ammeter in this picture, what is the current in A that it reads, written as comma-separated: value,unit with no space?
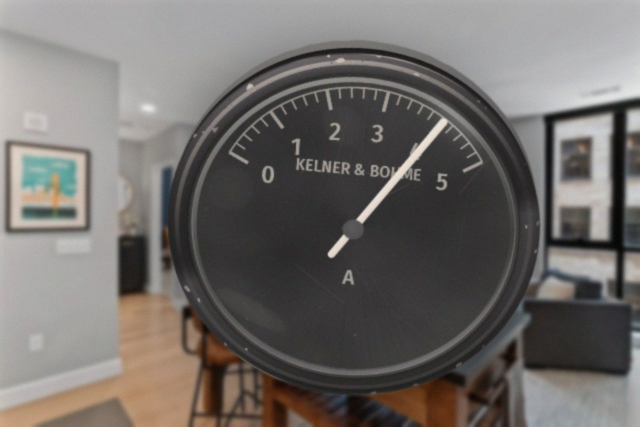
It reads 4,A
